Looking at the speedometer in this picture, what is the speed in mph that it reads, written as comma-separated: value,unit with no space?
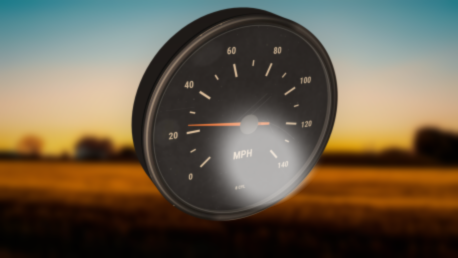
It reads 25,mph
